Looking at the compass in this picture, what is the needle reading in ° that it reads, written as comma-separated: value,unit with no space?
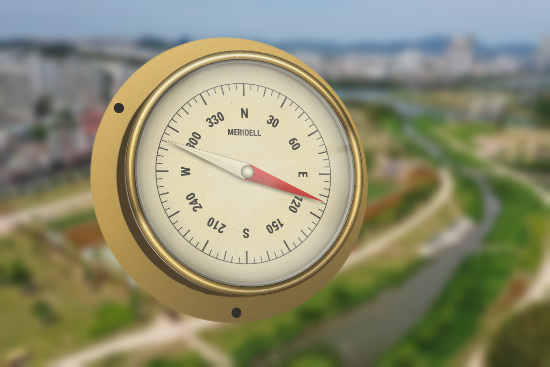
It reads 110,°
